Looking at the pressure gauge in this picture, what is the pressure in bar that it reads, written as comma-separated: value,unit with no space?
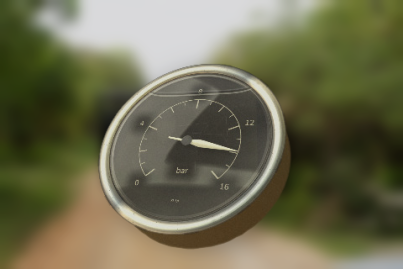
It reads 14,bar
